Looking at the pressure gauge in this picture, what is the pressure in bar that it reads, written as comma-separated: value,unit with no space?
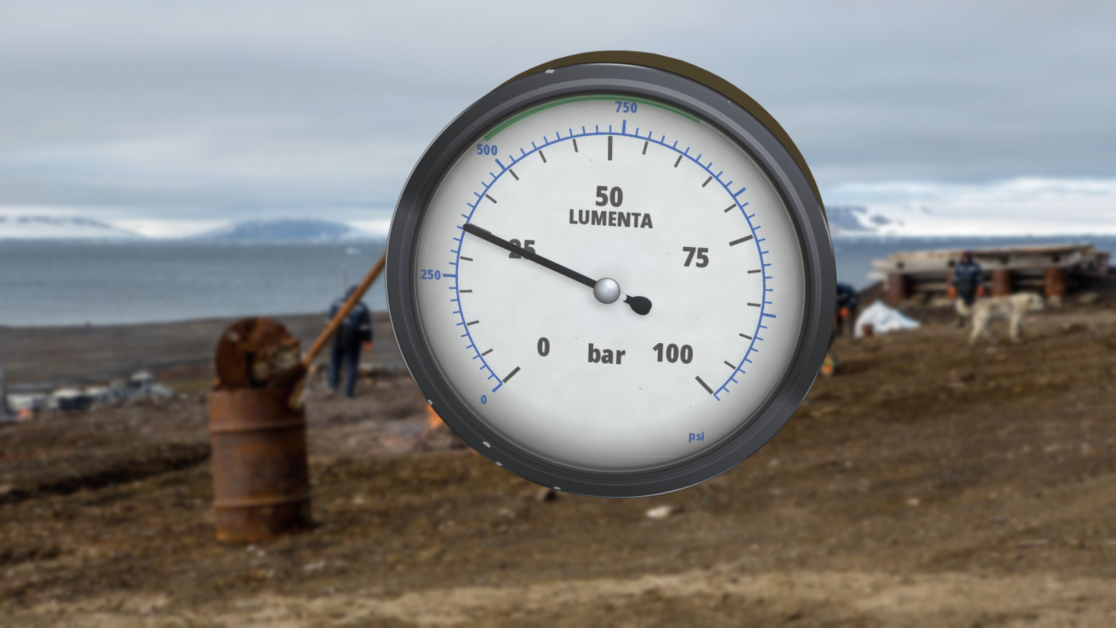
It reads 25,bar
